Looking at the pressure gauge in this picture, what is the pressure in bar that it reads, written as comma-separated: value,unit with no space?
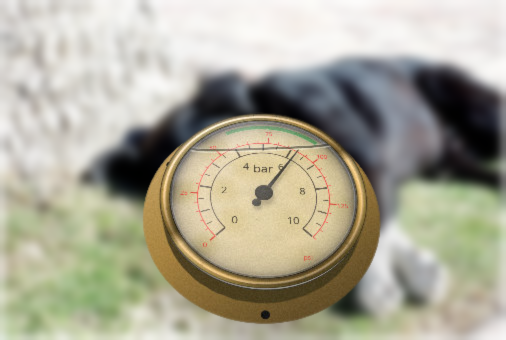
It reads 6.25,bar
